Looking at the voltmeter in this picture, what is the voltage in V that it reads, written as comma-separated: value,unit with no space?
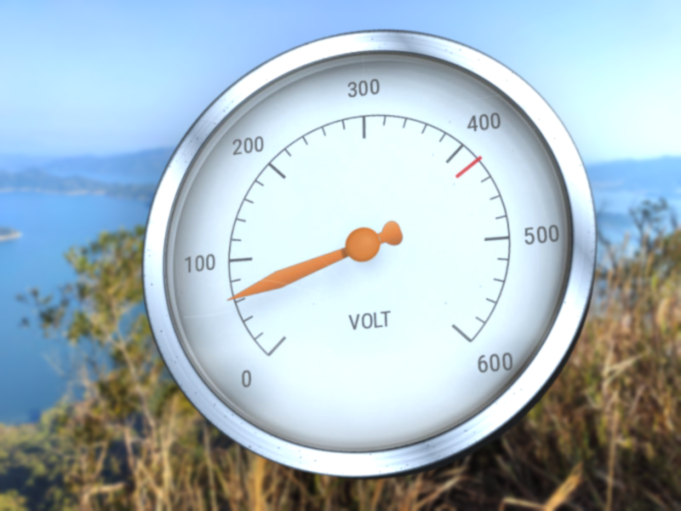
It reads 60,V
